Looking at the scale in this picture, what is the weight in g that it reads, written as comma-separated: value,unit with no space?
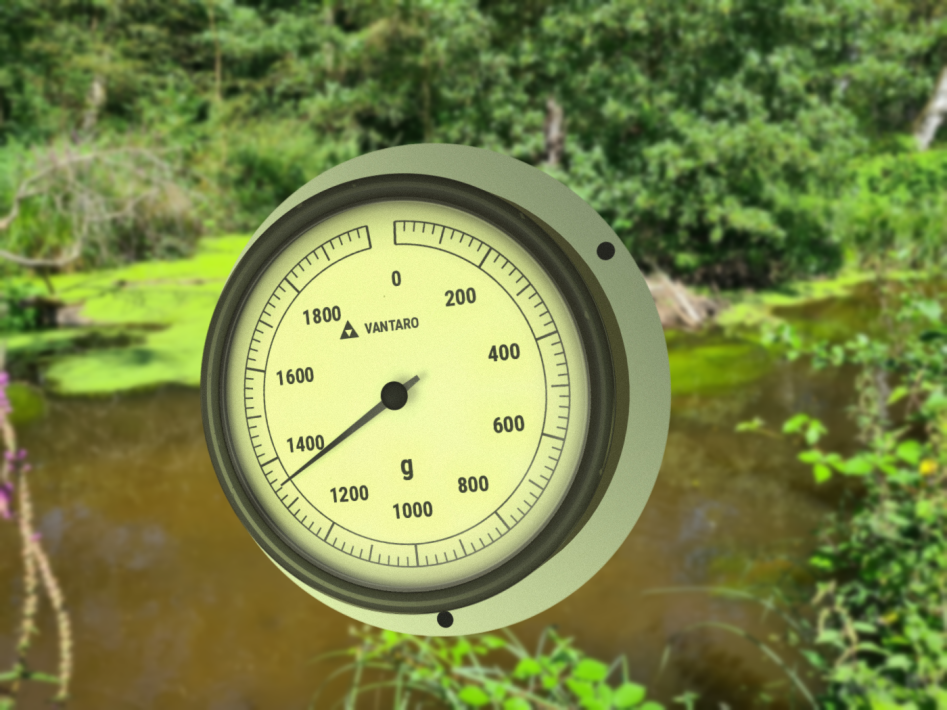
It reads 1340,g
